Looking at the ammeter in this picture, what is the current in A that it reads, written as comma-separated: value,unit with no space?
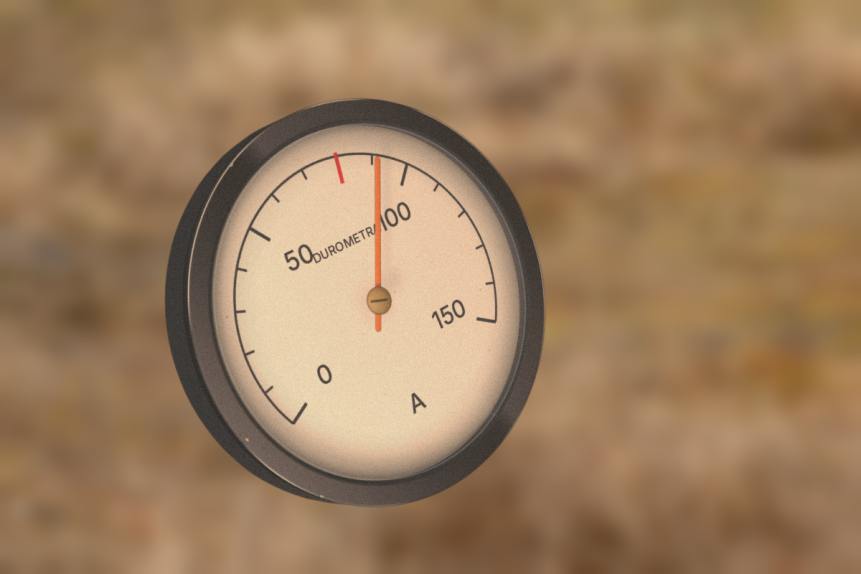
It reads 90,A
